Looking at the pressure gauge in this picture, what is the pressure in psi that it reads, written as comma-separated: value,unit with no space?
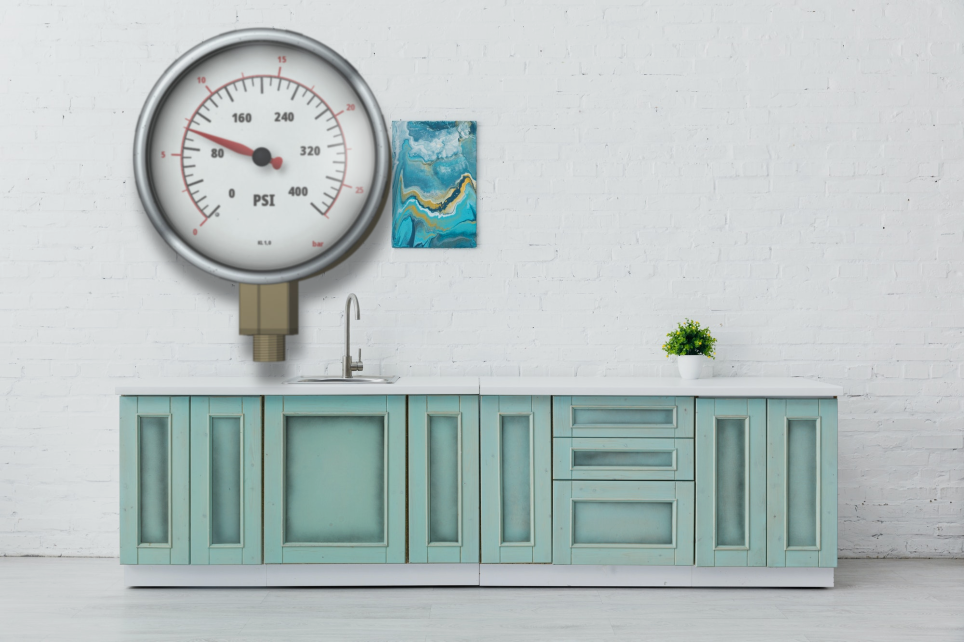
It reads 100,psi
